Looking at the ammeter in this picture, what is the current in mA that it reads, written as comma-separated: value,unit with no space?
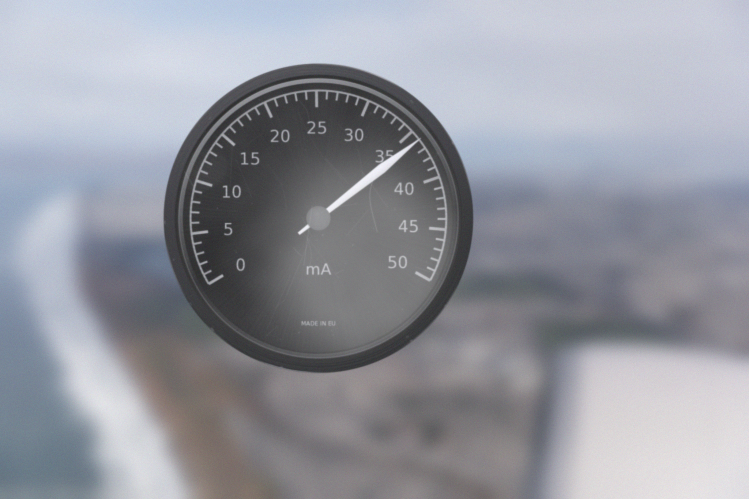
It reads 36,mA
